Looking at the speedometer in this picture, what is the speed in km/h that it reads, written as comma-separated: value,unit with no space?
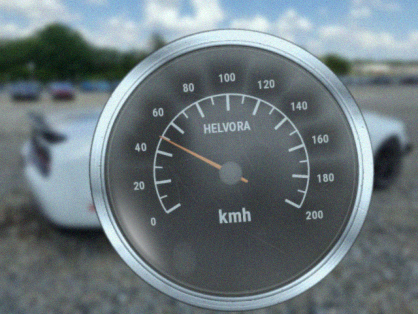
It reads 50,km/h
